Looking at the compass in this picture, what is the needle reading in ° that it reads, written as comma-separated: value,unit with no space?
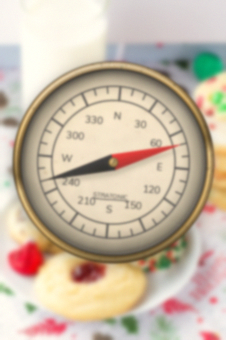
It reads 70,°
